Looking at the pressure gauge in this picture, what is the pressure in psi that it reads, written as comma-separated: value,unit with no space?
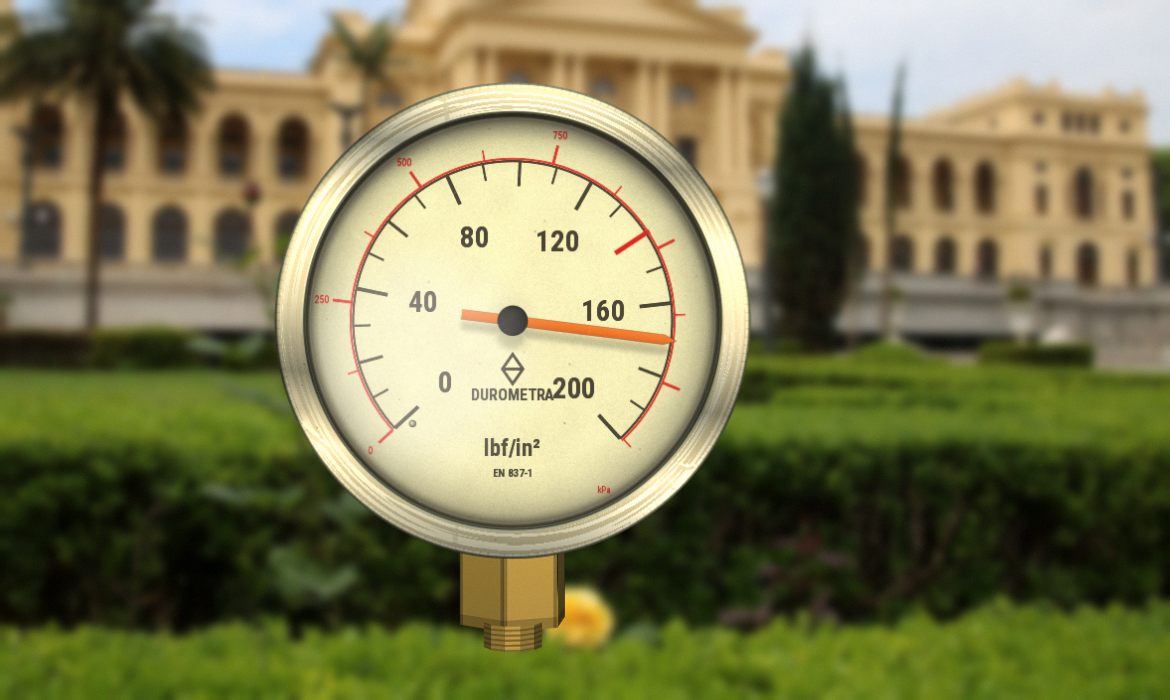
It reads 170,psi
